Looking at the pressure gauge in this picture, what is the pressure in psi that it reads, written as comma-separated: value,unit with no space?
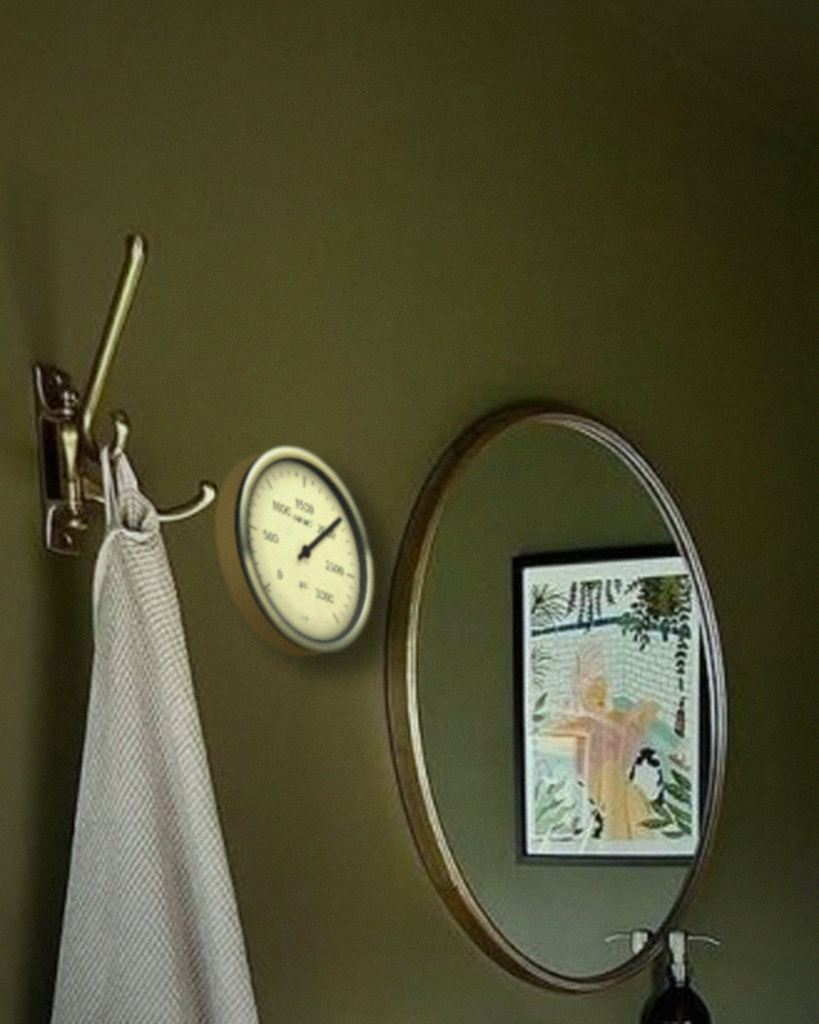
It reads 2000,psi
